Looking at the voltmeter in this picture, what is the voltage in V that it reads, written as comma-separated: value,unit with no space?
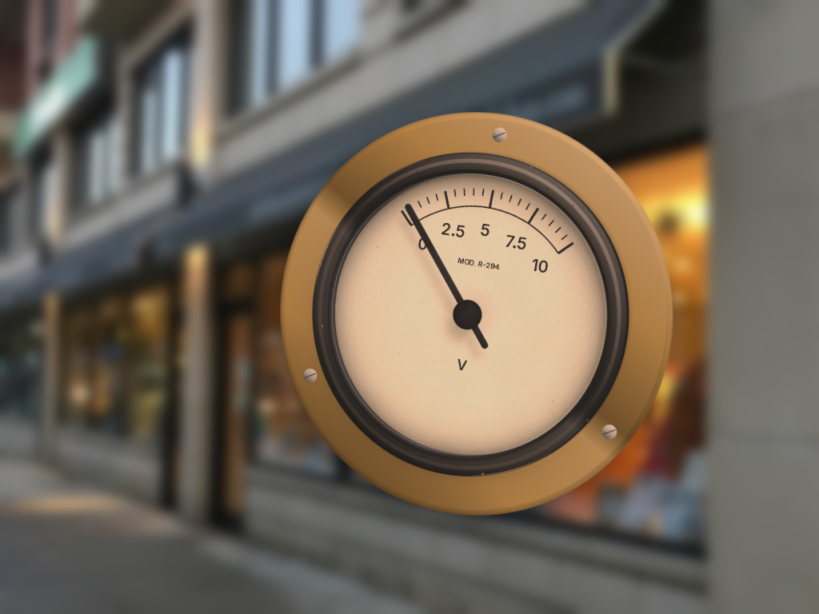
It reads 0.5,V
